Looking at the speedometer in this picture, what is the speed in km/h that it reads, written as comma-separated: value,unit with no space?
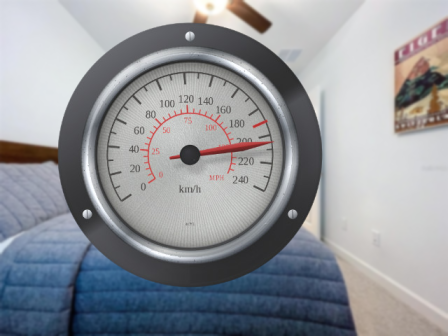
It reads 205,km/h
